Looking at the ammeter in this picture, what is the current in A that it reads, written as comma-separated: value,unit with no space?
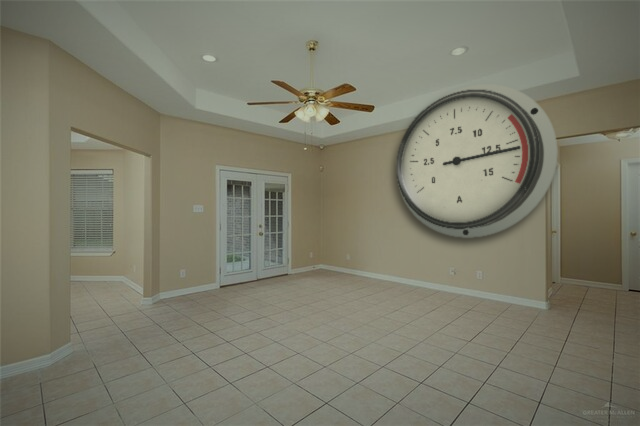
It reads 13,A
